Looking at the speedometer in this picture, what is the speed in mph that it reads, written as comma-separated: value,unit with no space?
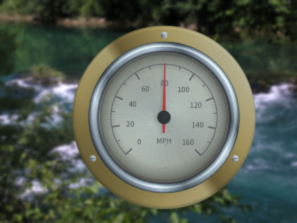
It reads 80,mph
